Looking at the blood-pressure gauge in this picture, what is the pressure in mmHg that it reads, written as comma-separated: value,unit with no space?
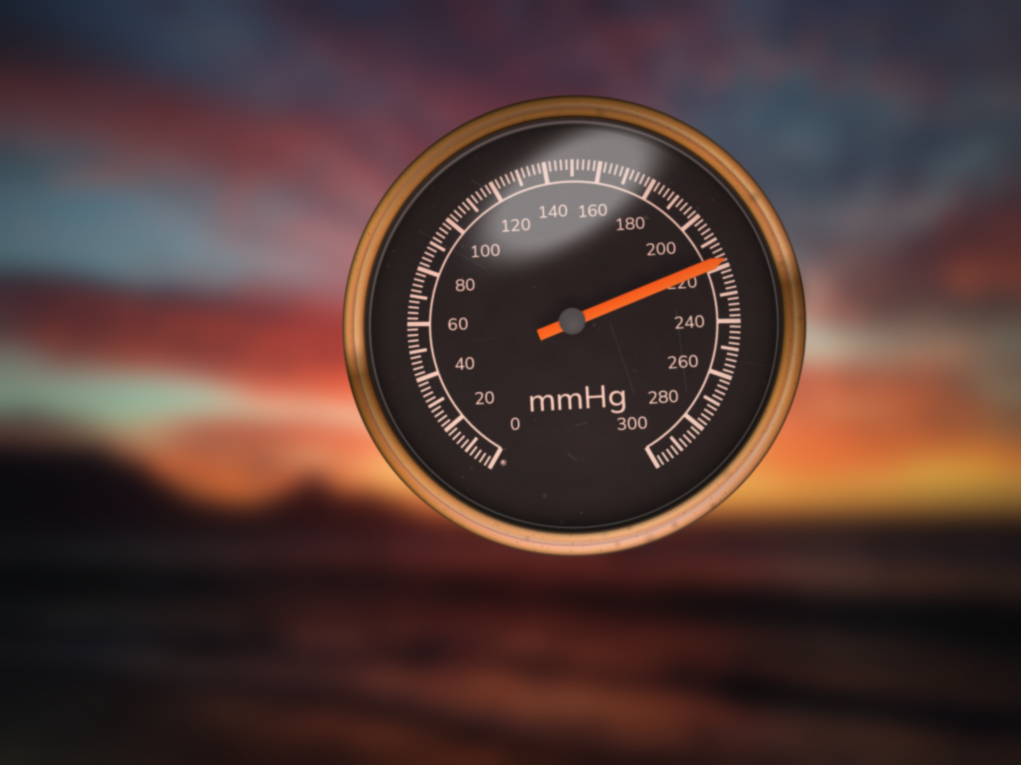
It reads 218,mmHg
